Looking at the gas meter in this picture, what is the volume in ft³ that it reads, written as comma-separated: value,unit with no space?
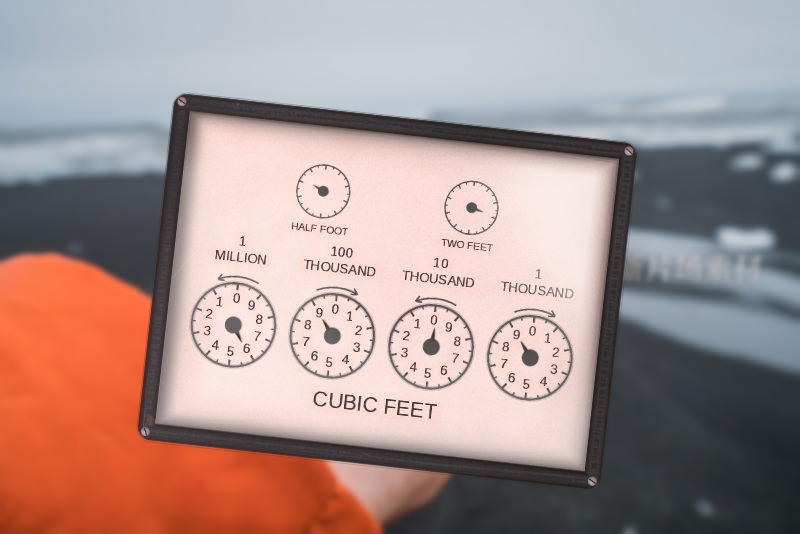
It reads 589900,ft³
